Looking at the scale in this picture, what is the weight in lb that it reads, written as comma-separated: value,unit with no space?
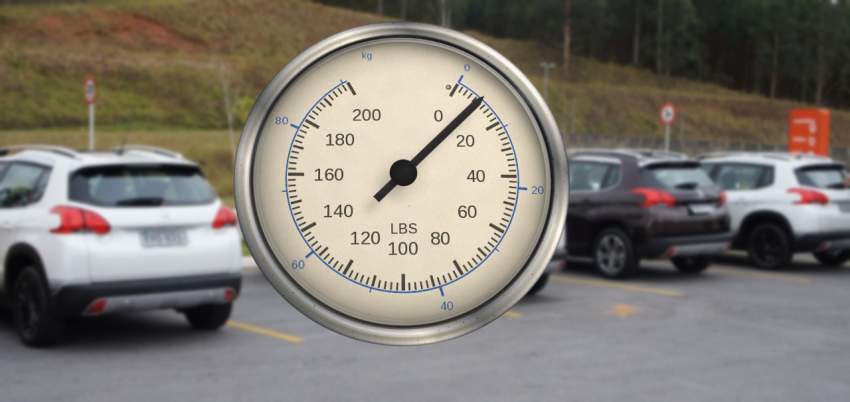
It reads 10,lb
